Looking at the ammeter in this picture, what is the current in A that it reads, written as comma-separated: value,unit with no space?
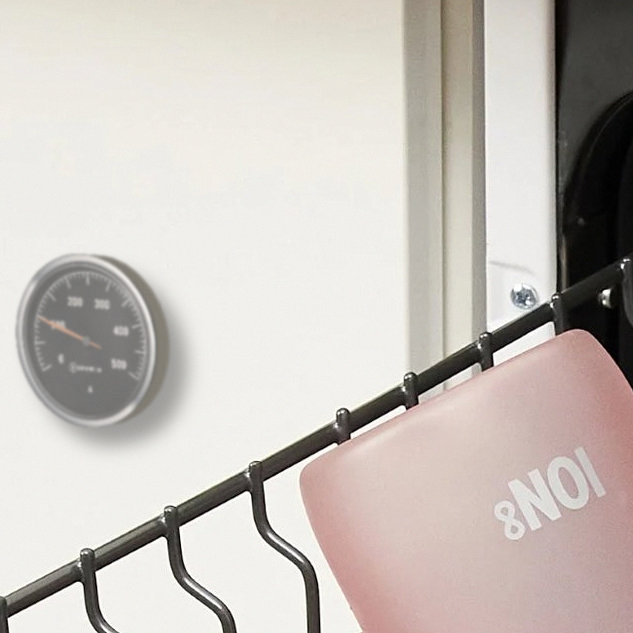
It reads 100,A
